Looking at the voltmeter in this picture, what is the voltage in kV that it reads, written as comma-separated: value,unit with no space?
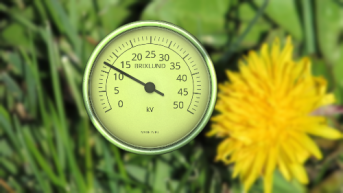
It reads 12,kV
